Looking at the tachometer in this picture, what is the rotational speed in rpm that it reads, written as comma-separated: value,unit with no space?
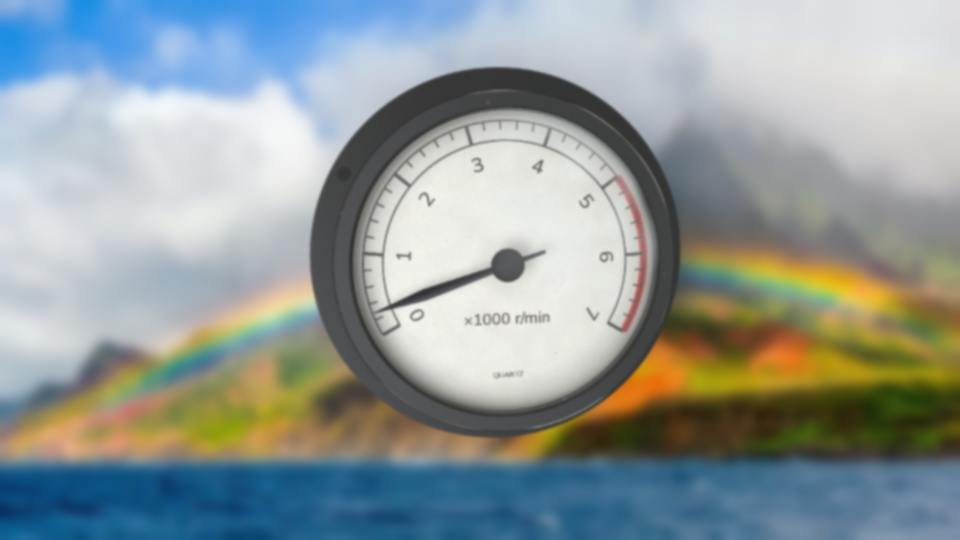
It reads 300,rpm
